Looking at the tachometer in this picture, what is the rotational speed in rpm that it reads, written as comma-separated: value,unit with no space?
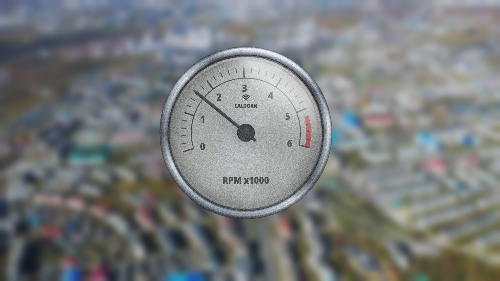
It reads 1600,rpm
